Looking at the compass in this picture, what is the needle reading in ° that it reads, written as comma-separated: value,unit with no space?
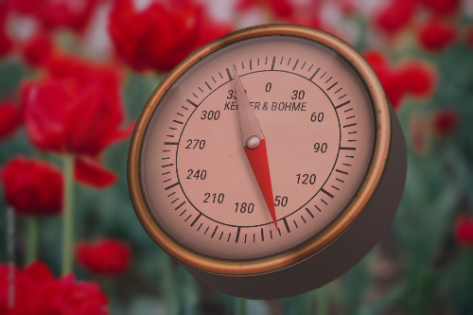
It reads 155,°
